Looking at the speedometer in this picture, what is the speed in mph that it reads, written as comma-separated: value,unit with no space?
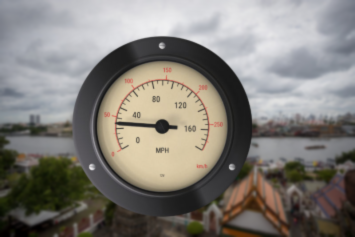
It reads 25,mph
